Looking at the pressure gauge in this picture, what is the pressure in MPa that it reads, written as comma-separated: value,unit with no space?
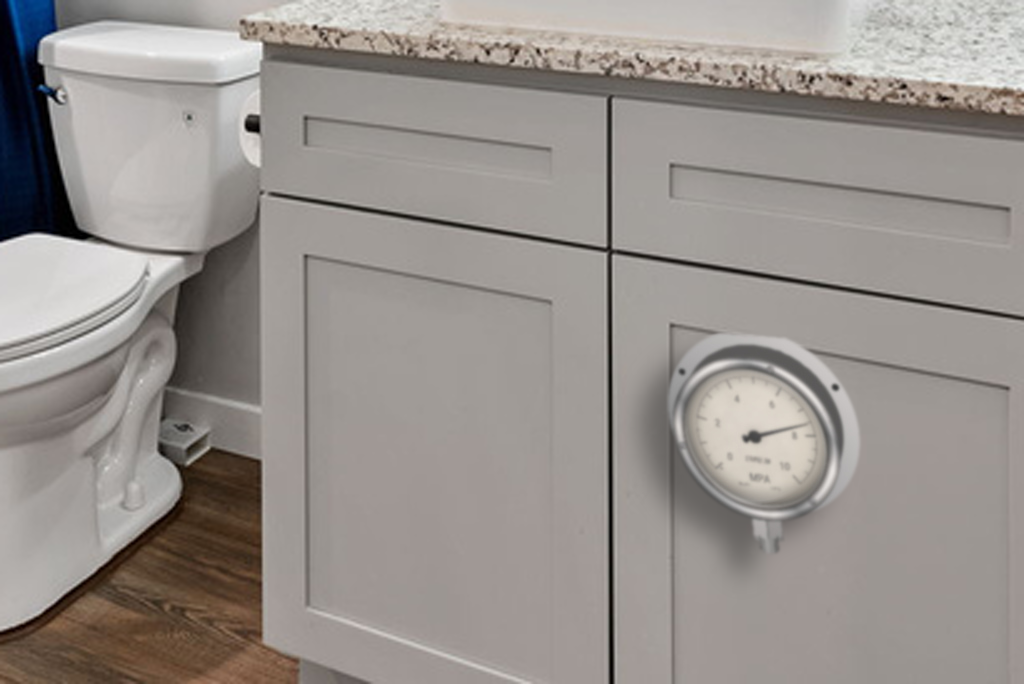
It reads 7.5,MPa
